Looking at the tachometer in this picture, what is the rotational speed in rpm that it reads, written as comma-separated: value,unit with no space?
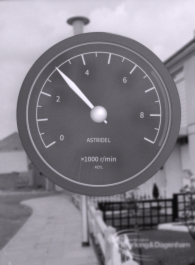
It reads 3000,rpm
